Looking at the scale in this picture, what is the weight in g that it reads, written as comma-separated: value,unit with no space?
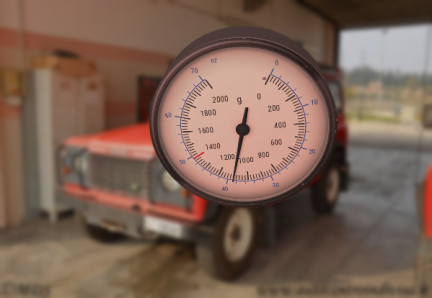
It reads 1100,g
